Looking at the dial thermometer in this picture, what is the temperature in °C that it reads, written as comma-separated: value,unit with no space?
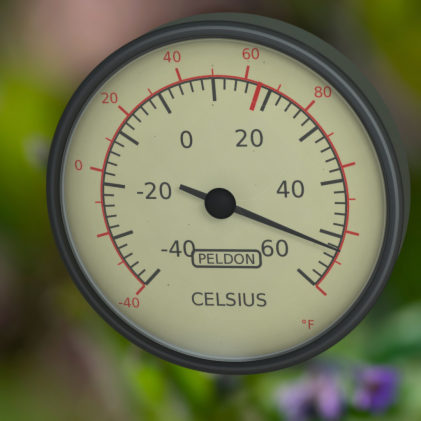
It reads 52,°C
